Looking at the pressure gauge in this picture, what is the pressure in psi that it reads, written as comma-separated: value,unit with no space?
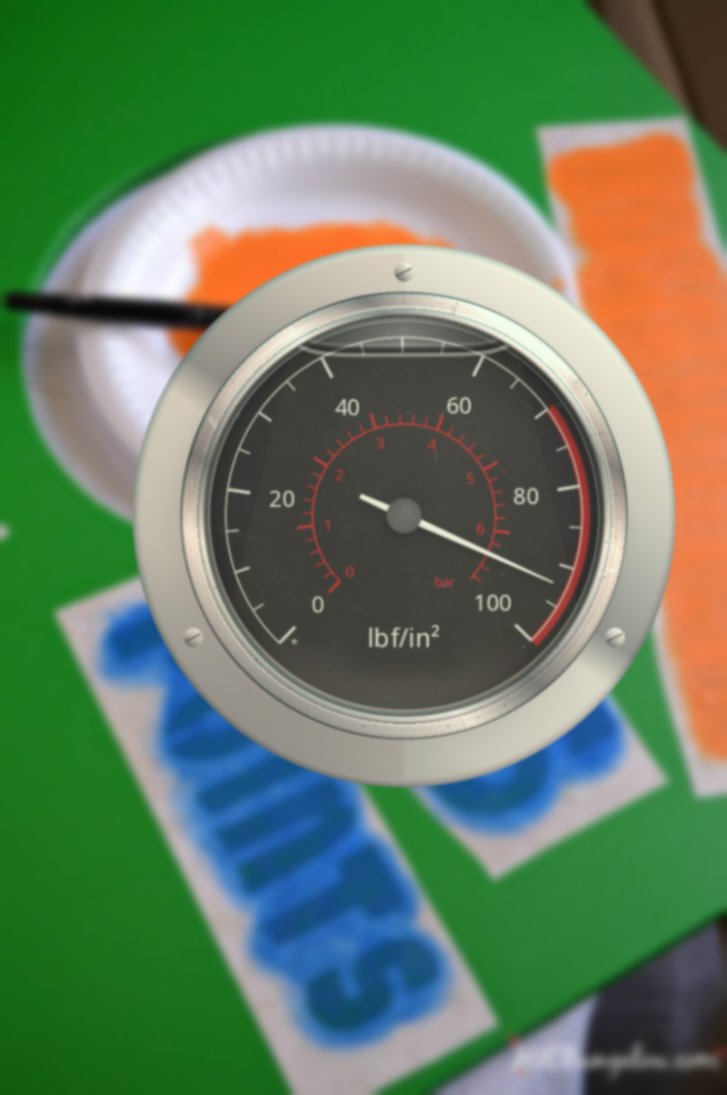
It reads 92.5,psi
